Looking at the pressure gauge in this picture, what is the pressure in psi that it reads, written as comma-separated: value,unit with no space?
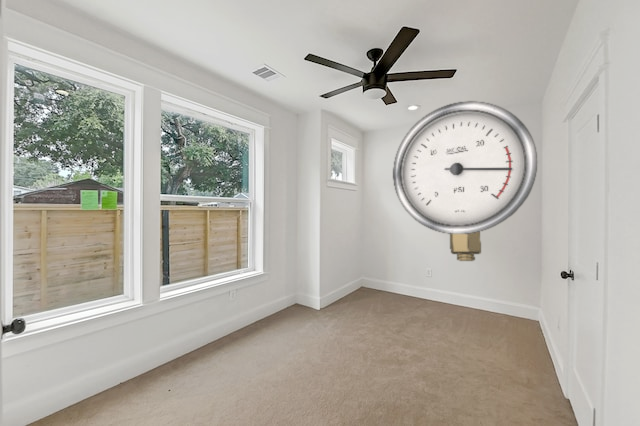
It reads 26,psi
